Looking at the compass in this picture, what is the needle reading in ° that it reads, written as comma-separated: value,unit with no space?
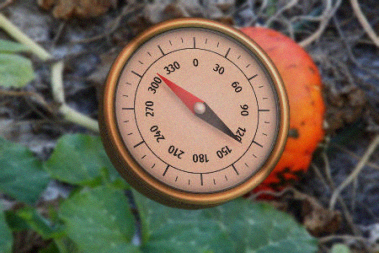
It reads 310,°
